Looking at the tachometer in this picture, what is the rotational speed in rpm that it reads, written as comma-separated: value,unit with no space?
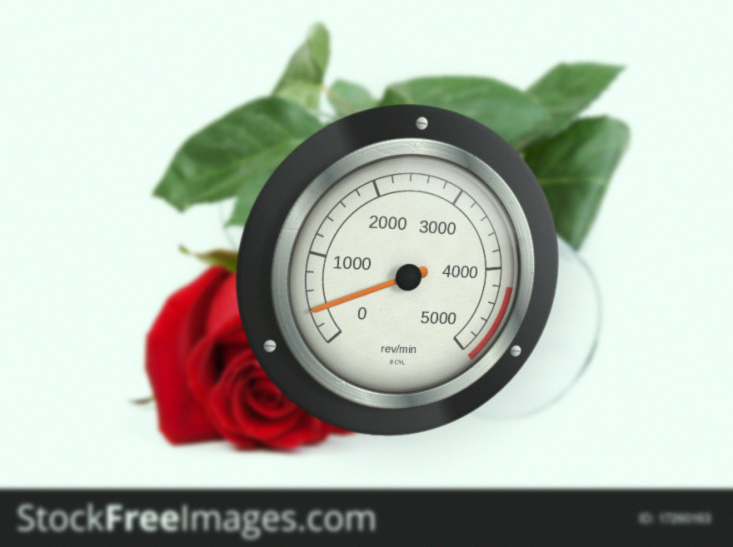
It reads 400,rpm
